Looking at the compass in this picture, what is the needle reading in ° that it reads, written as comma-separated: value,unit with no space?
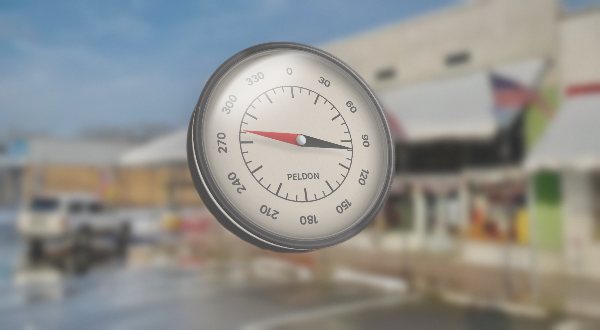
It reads 280,°
